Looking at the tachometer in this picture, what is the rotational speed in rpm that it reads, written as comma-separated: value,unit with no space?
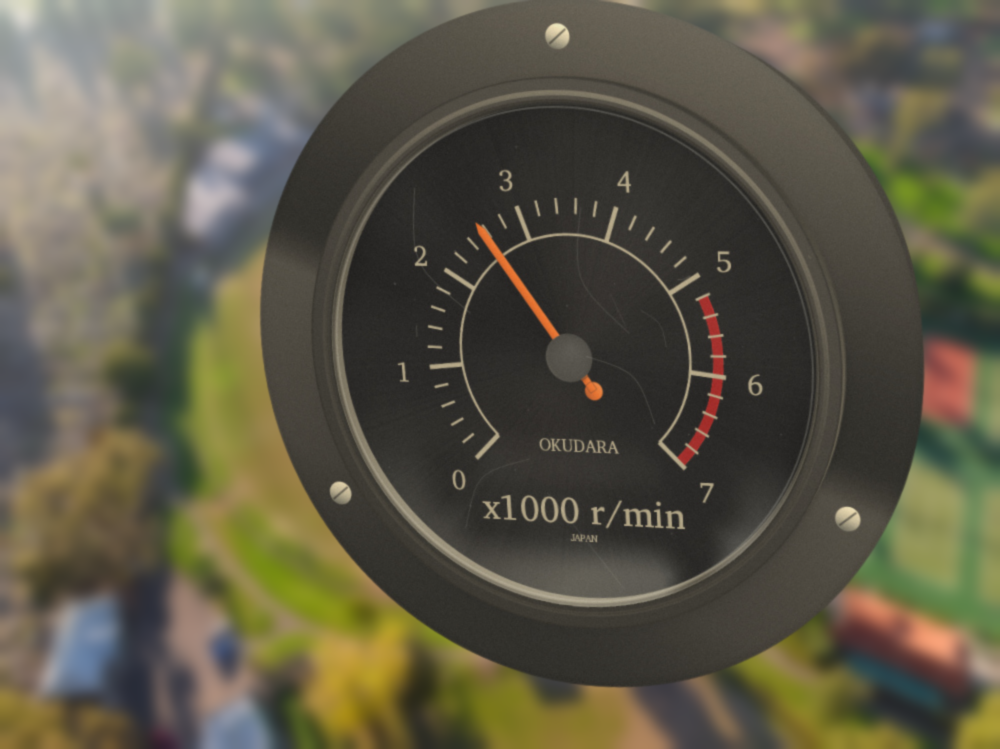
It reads 2600,rpm
